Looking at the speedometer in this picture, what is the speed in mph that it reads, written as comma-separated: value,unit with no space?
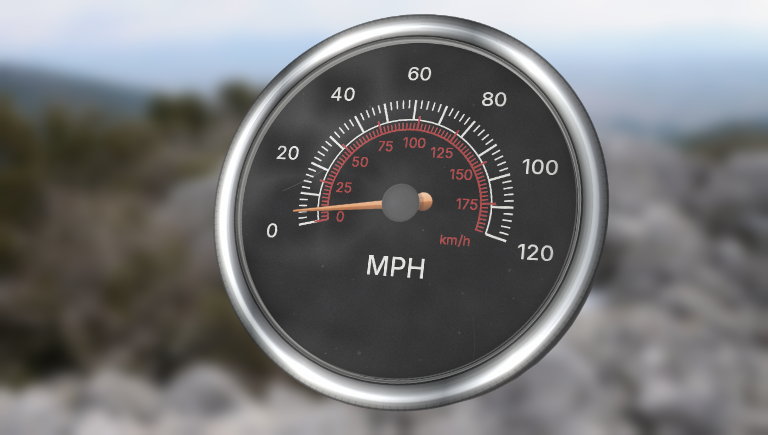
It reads 4,mph
